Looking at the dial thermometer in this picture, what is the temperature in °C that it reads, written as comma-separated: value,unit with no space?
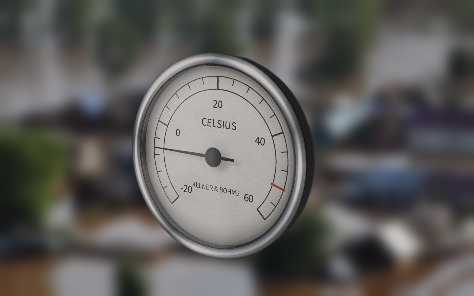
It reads -6,°C
